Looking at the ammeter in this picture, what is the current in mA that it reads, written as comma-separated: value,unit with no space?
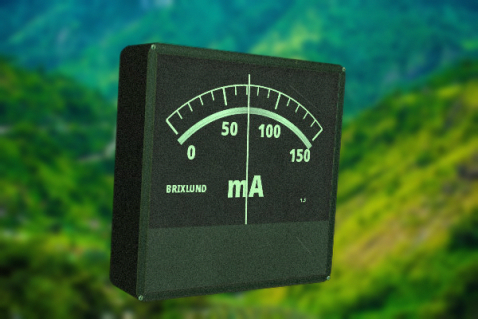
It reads 70,mA
